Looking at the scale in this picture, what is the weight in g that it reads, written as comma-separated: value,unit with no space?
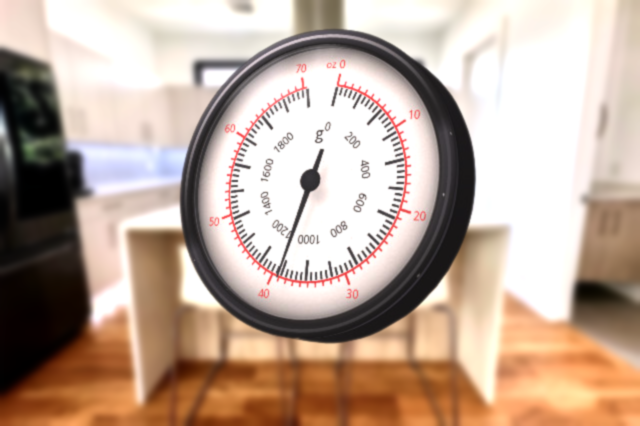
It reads 1100,g
